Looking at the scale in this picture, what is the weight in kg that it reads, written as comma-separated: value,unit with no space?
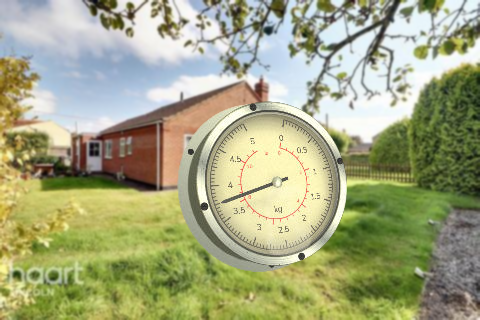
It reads 3.75,kg
